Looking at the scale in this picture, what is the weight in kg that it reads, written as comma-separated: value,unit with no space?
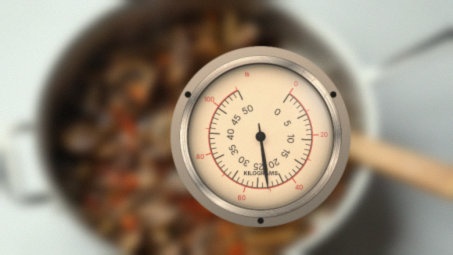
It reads 23,kg
